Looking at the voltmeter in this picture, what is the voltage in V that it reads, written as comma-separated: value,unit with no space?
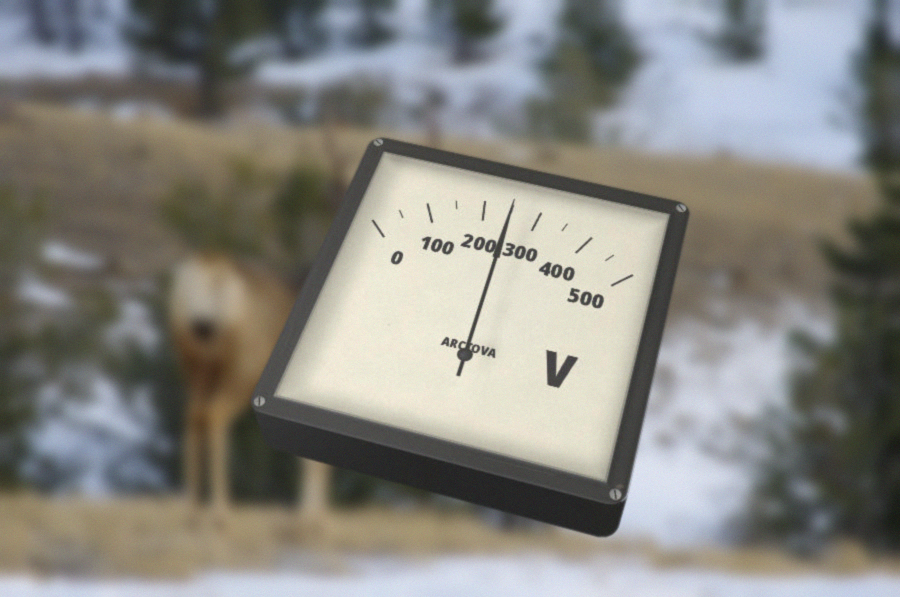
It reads 250,V
